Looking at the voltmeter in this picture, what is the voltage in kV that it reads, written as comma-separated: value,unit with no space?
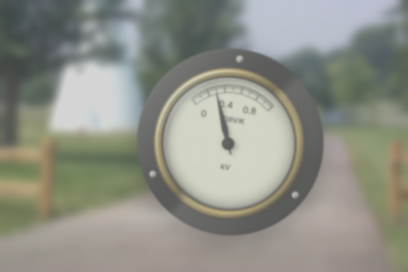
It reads 0.3,kV
